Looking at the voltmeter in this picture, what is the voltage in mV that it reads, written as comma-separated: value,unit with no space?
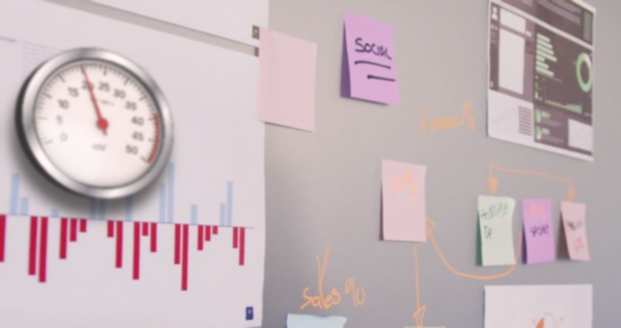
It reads 20,mV
